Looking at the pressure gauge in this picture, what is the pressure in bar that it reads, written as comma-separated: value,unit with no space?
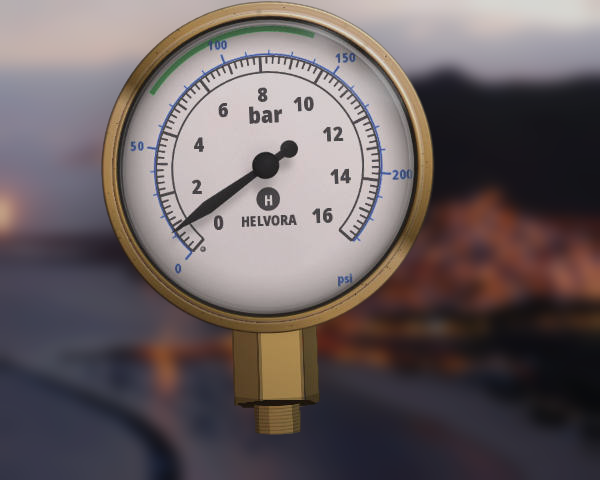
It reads 0.8,bar
